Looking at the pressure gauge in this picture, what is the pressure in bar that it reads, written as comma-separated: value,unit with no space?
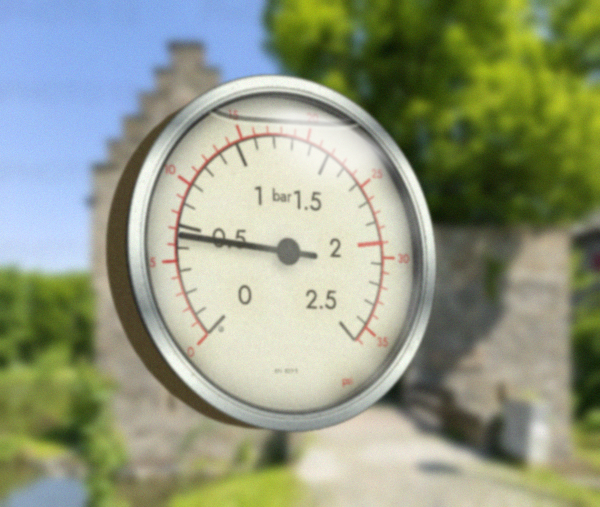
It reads 0.45,bar
